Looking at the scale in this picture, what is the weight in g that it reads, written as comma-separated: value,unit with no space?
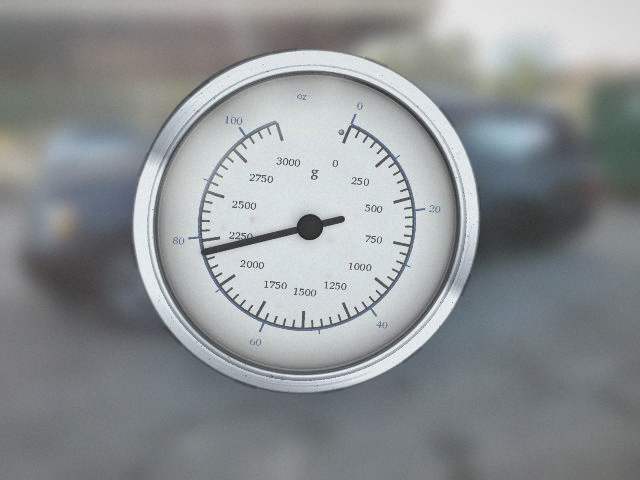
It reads 2200,g
